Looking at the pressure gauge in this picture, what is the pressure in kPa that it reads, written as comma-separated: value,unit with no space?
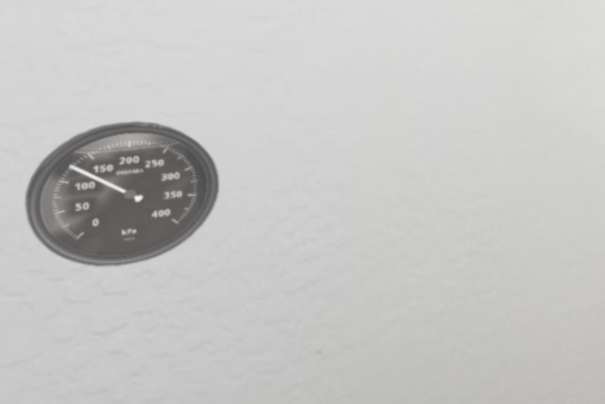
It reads 125,kPa
